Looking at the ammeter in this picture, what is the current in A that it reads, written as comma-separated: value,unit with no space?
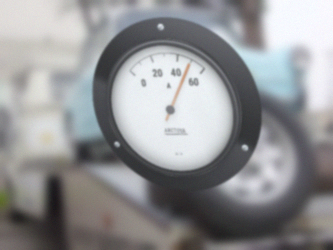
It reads 50,A
